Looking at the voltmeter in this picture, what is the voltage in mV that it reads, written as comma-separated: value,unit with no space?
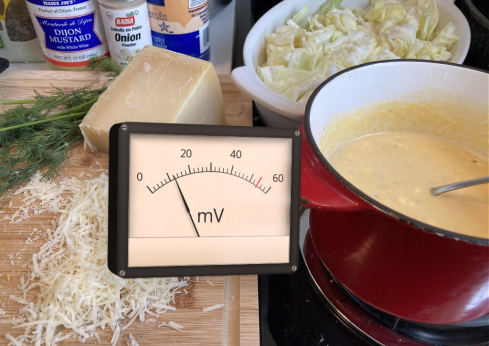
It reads 12,mV
